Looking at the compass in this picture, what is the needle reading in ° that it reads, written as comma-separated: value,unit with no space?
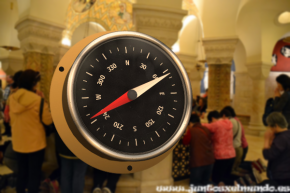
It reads 245,°
